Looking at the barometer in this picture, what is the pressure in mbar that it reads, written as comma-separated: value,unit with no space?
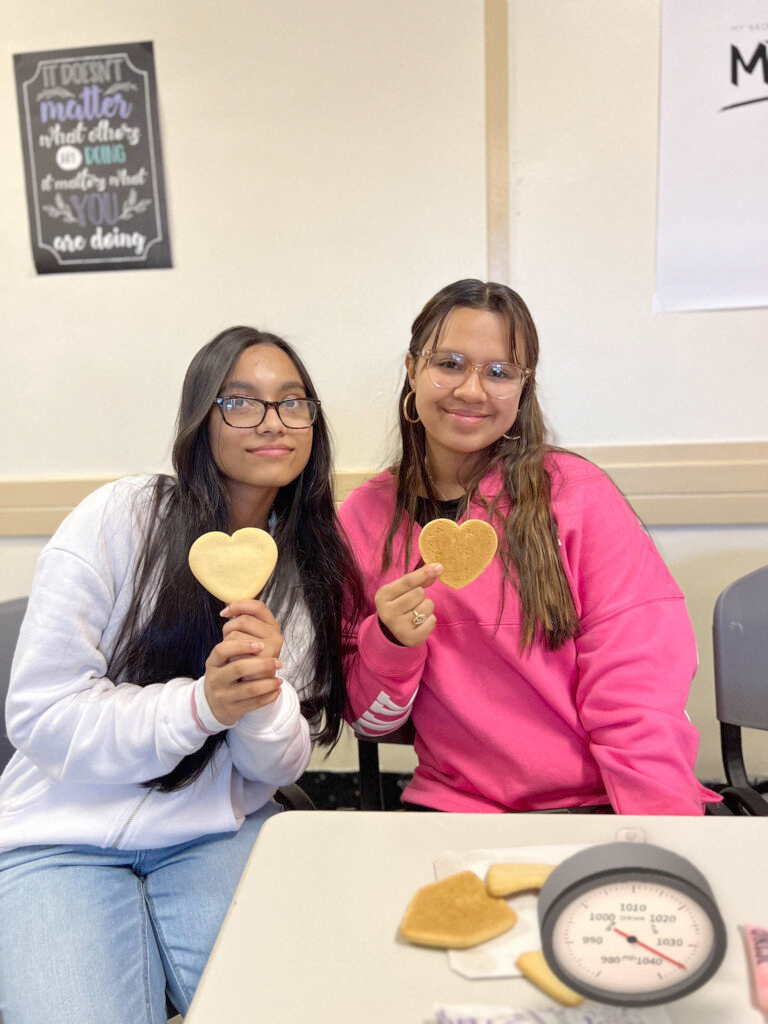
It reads 1035,mbar
